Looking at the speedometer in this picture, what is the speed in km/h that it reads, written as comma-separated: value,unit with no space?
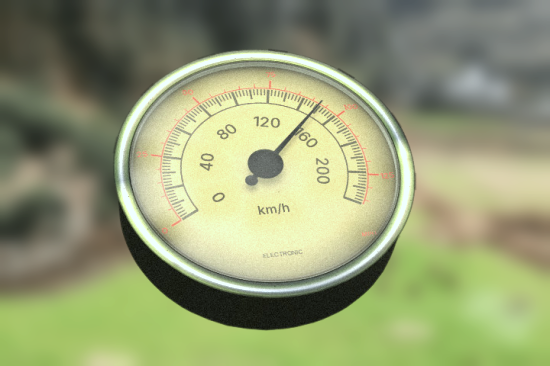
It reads 150,km/h
